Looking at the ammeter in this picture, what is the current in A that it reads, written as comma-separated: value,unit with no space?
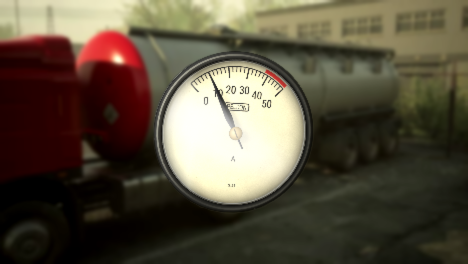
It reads 10,A
